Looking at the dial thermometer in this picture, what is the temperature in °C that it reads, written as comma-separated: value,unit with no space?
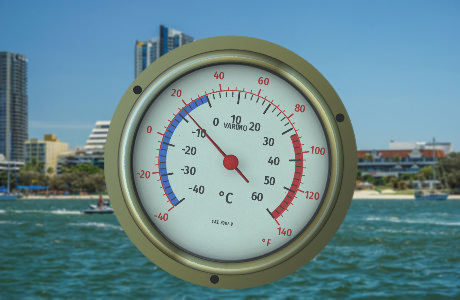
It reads -8,°C
